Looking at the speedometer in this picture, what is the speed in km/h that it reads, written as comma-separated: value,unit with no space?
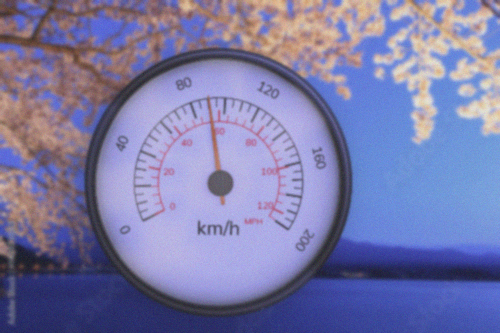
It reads 90,km/h
